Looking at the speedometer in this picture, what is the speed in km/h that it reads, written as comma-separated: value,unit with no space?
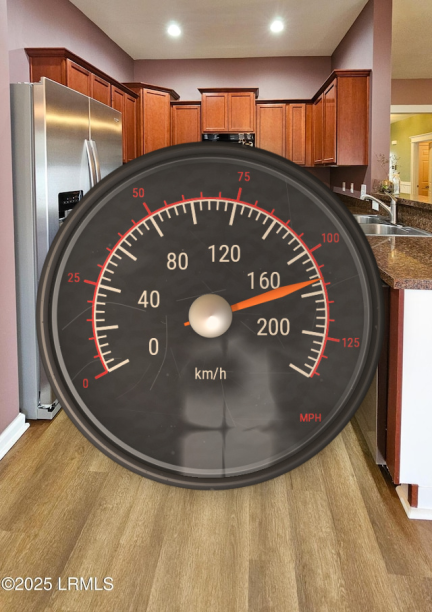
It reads 174,km/h
